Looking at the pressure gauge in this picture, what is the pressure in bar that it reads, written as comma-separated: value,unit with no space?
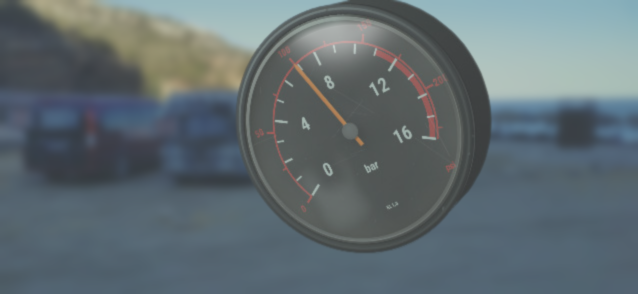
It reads 7,bar
